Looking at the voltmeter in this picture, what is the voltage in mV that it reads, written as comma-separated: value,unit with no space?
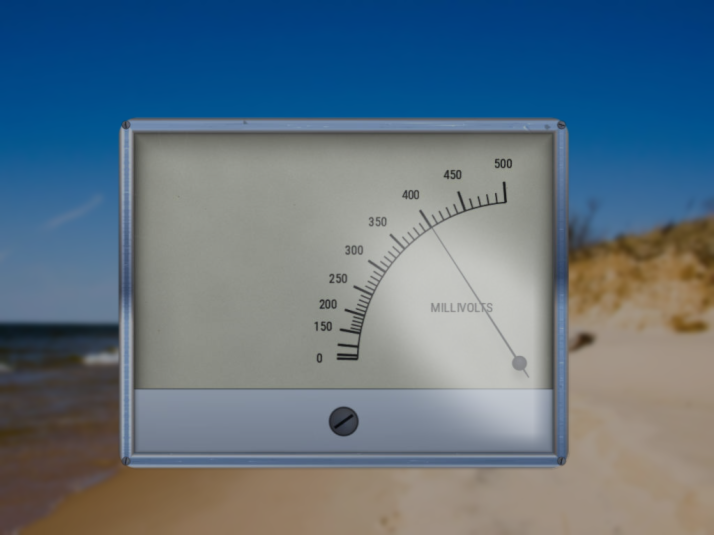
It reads 400,mV
